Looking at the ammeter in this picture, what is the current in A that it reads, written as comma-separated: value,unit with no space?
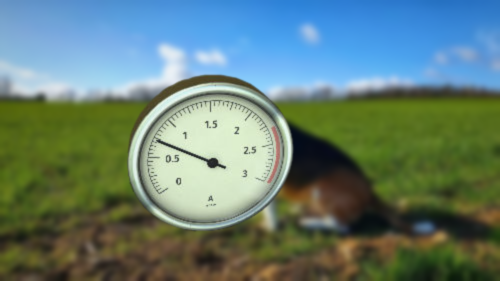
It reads 0.75,A
